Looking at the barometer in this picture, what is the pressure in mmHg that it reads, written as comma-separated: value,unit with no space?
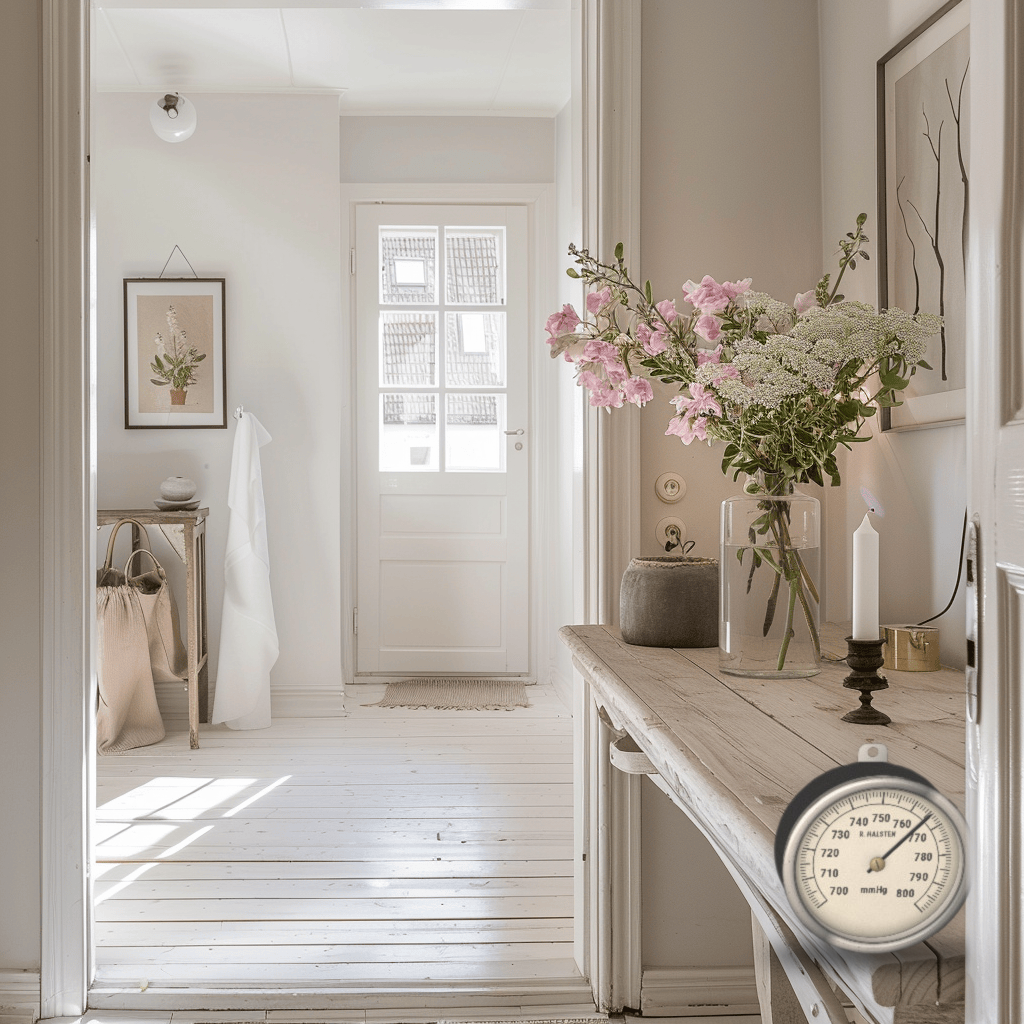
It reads 765,mmHg
